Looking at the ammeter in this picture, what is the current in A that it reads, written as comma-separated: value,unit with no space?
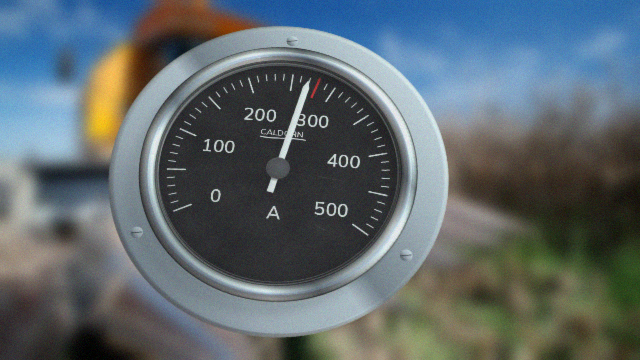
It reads 270,A
